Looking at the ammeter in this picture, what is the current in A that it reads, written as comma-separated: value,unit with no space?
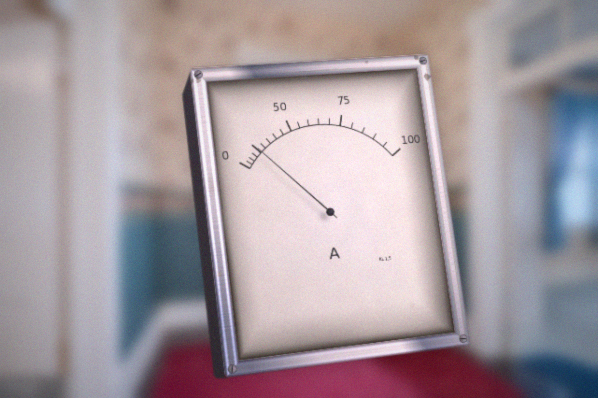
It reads 25,A
